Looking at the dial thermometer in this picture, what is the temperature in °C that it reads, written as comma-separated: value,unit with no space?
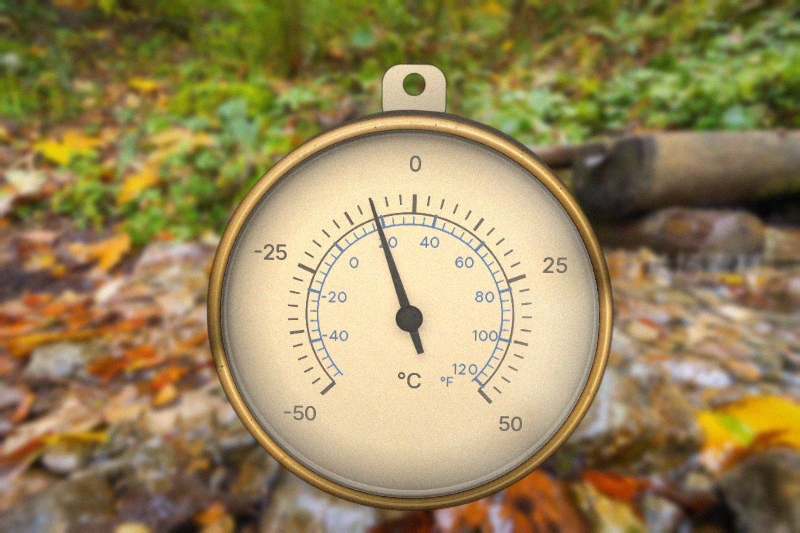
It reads -7.5,°C
